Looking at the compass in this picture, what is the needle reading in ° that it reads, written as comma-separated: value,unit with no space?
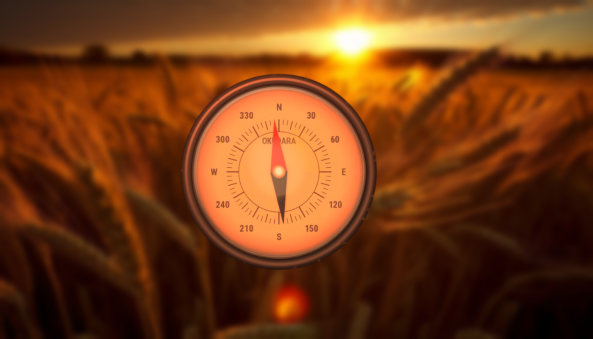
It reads 355,°
